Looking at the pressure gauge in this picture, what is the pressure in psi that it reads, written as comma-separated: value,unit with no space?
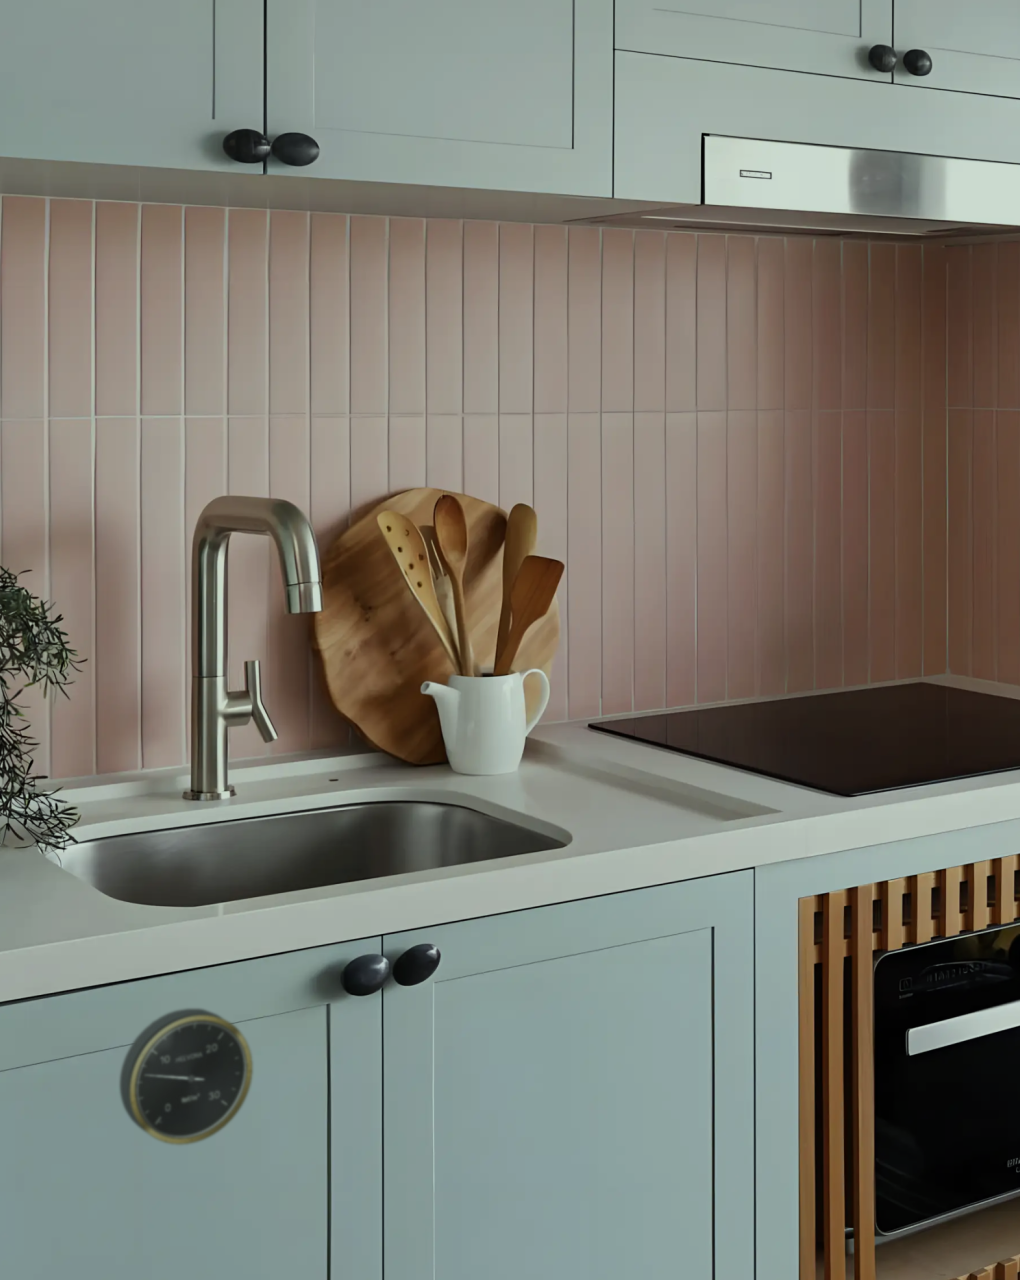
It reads 7,psi
